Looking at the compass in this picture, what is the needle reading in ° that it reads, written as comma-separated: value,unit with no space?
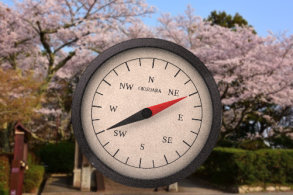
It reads 60,°
